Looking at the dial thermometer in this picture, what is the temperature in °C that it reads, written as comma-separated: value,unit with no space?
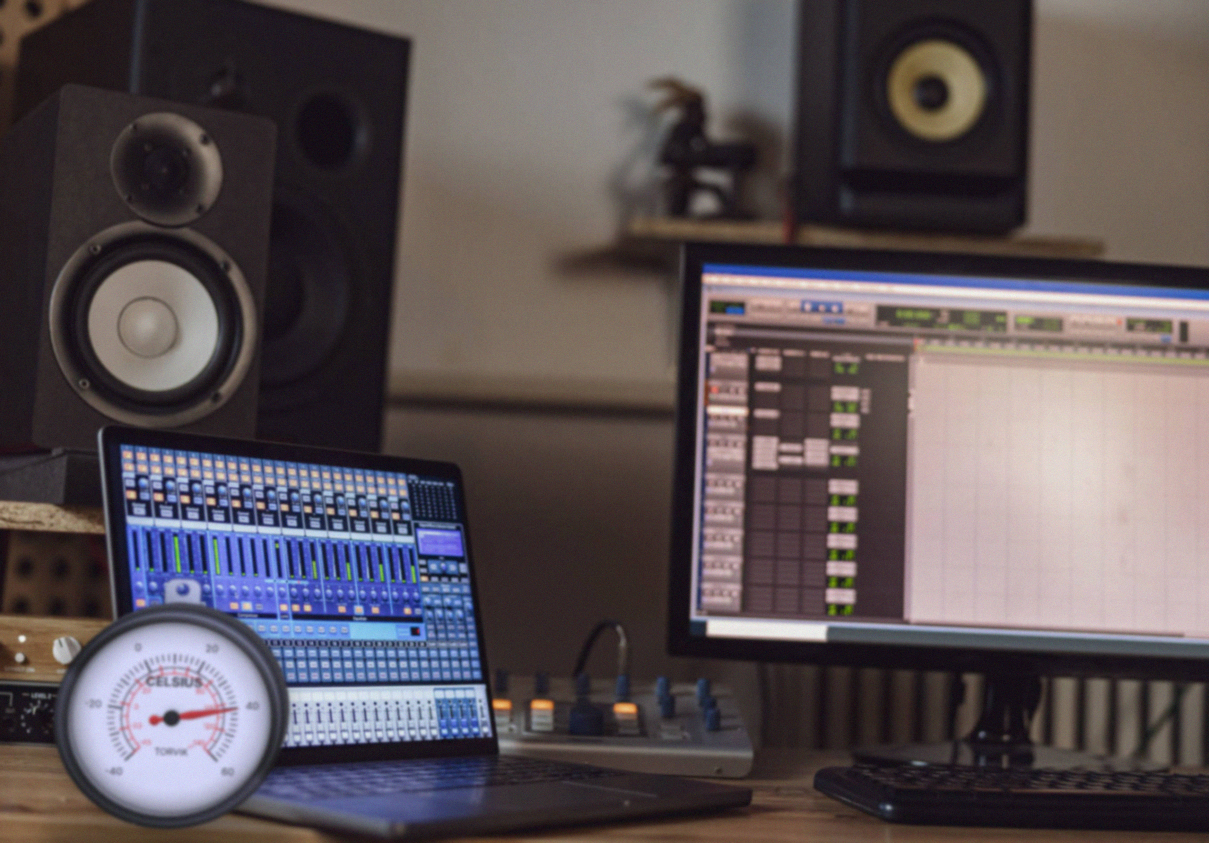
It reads 40,°C
